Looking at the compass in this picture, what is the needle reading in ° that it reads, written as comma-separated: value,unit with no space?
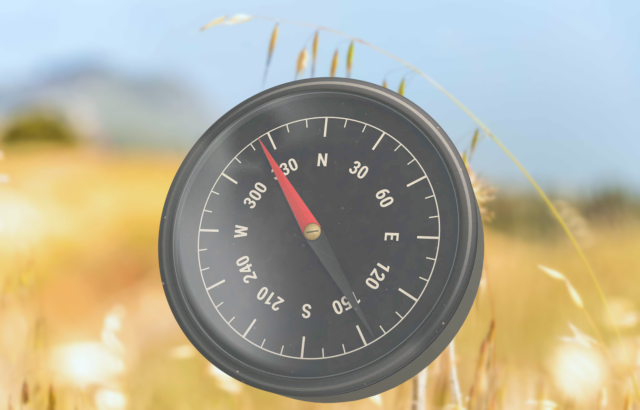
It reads 325,°
